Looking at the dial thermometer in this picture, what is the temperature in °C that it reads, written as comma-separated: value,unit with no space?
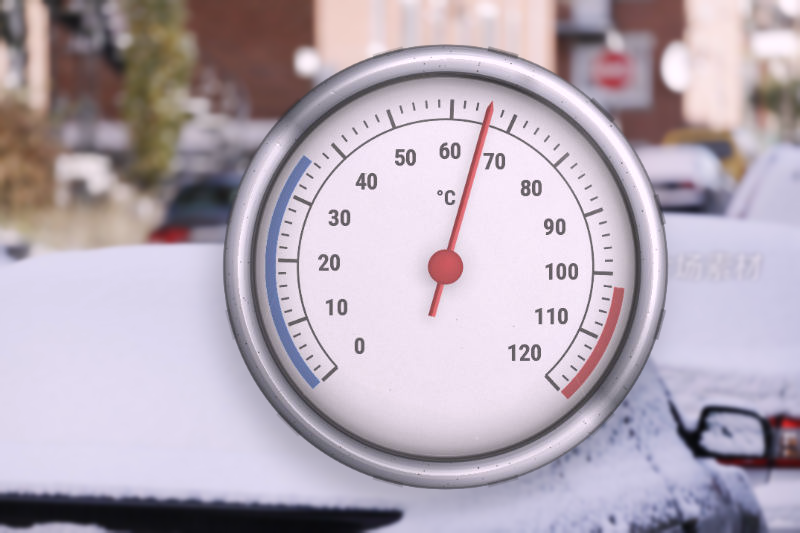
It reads 66,°C
